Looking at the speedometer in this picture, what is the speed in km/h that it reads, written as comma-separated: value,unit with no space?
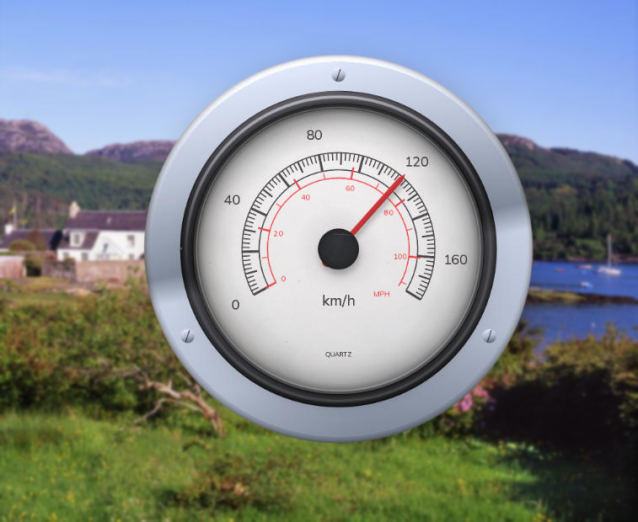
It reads 120,km/h
